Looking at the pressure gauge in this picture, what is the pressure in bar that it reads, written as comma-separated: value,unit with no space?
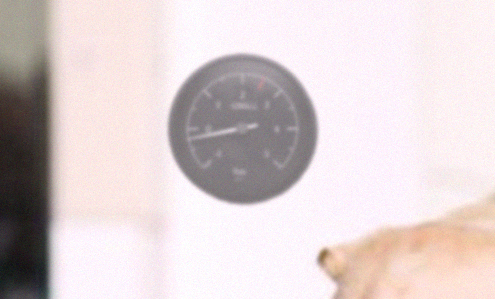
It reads -0.25,bar
